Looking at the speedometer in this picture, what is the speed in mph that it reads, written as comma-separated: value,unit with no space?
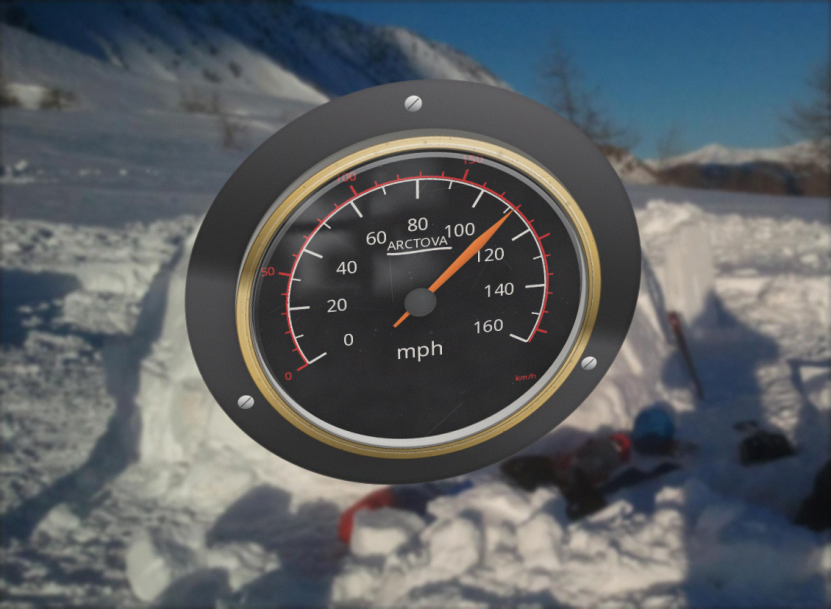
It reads 110,mph
